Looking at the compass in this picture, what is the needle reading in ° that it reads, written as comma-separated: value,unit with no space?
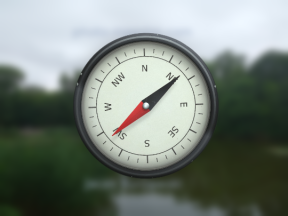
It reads 230,°
